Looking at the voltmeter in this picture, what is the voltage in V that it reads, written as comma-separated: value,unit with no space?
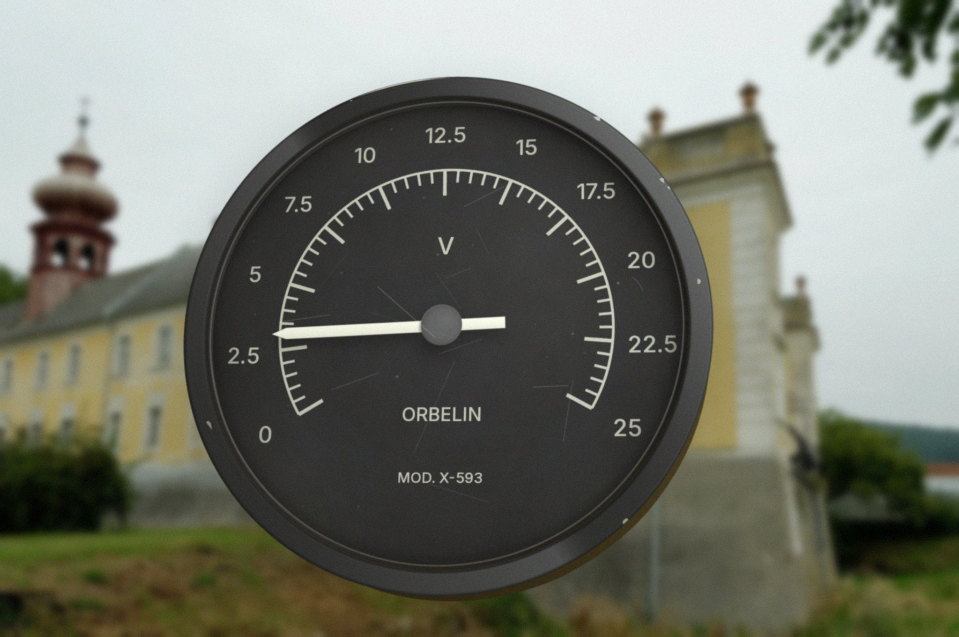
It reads 3,V
